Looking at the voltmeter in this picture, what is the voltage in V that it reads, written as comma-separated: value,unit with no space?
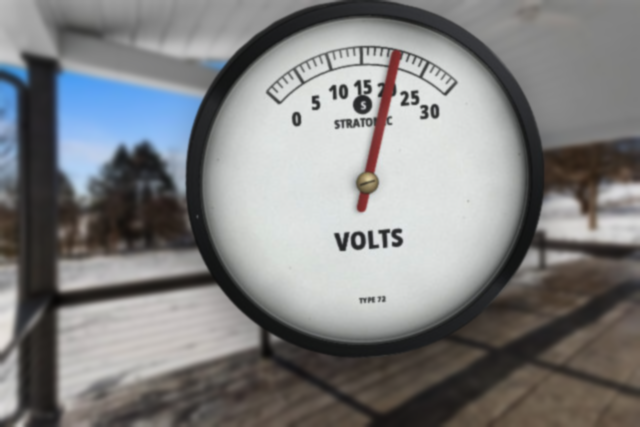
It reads 20,V
